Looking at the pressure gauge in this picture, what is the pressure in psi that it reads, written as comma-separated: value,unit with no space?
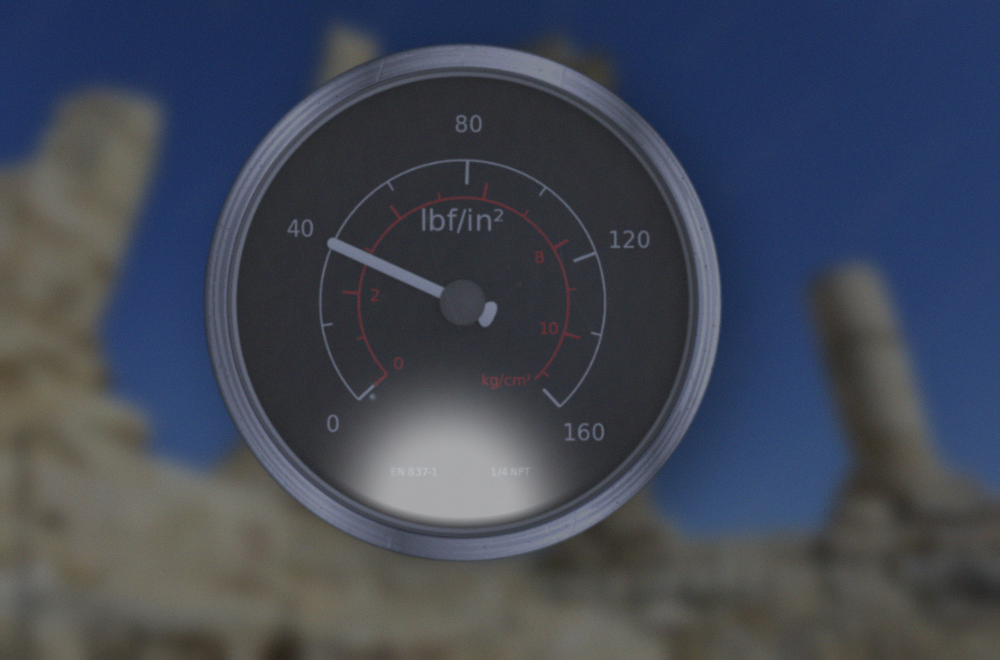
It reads 40,psi
